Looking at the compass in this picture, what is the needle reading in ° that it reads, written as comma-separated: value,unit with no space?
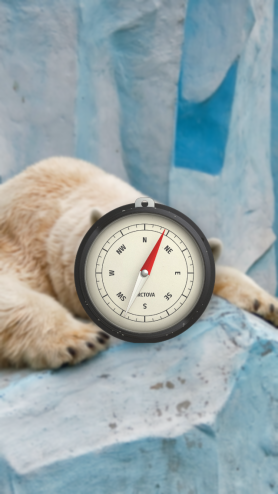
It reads 25,°
